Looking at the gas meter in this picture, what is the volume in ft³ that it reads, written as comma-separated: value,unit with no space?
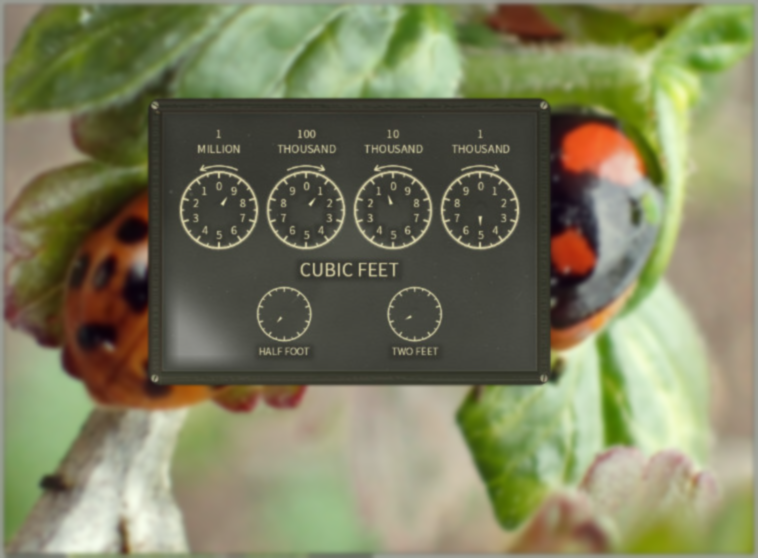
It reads 910500,ft³
